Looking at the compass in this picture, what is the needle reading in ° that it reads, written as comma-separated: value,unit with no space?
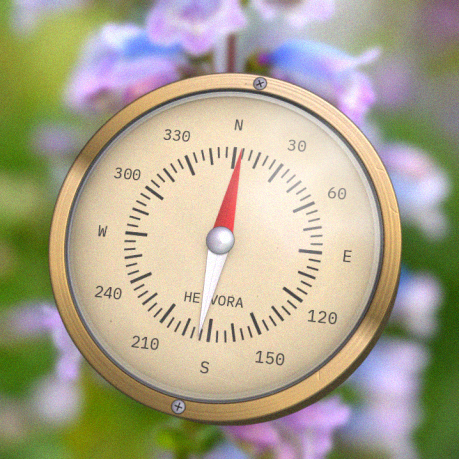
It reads 5,°
